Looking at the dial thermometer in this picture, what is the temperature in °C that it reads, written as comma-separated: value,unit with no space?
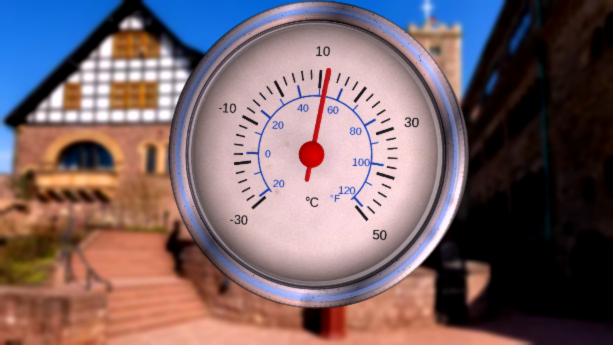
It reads 12,°C
